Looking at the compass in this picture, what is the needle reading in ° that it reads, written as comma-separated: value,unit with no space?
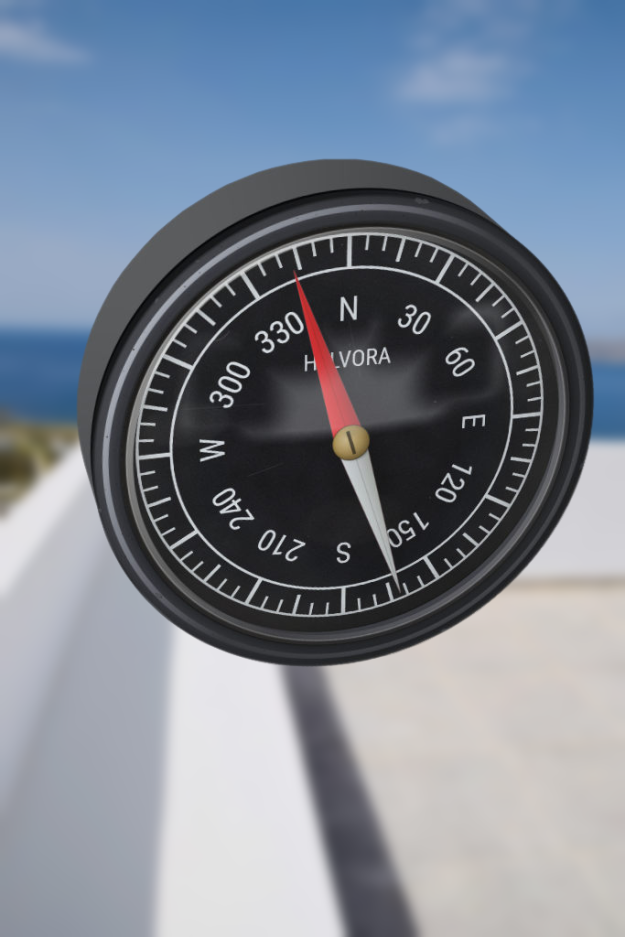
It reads 342.5,°
